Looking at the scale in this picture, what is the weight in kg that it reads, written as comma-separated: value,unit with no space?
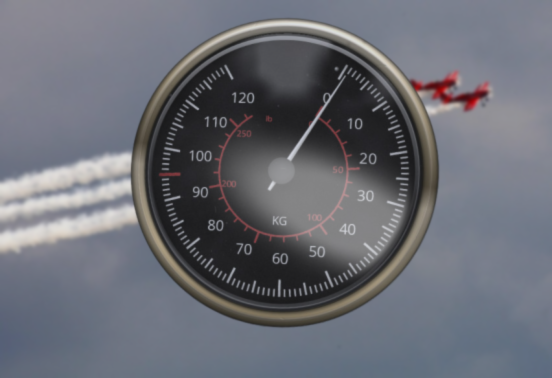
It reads 1,kg
